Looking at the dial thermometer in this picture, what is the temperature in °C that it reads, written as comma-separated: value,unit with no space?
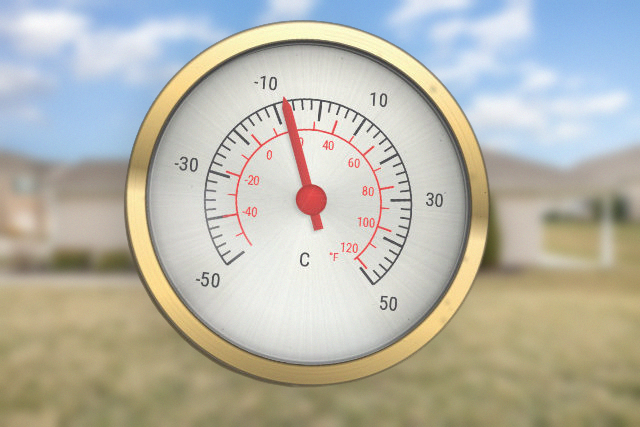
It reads -8,°C
